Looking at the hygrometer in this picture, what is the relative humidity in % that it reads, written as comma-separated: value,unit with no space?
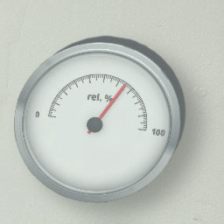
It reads 65,%
